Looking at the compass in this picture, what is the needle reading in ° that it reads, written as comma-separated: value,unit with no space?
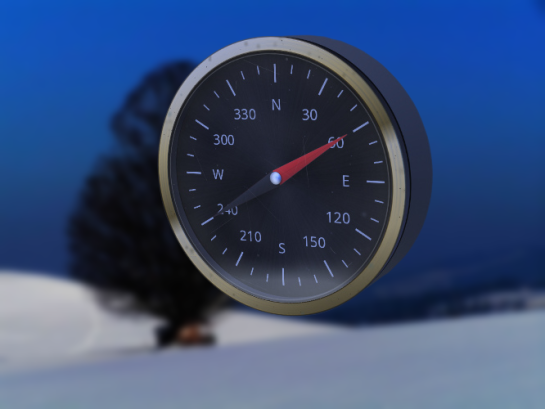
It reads 60,°
